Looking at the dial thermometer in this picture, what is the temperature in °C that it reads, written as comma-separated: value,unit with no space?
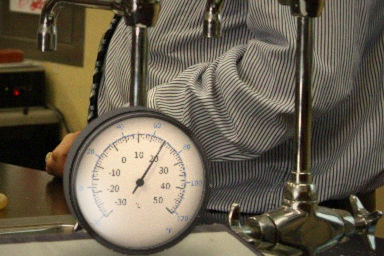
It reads 20,°C
